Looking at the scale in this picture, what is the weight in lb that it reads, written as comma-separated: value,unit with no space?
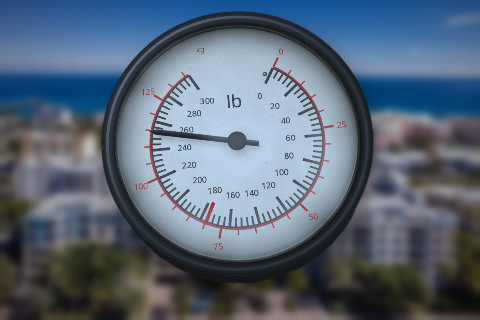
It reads 252,lb
